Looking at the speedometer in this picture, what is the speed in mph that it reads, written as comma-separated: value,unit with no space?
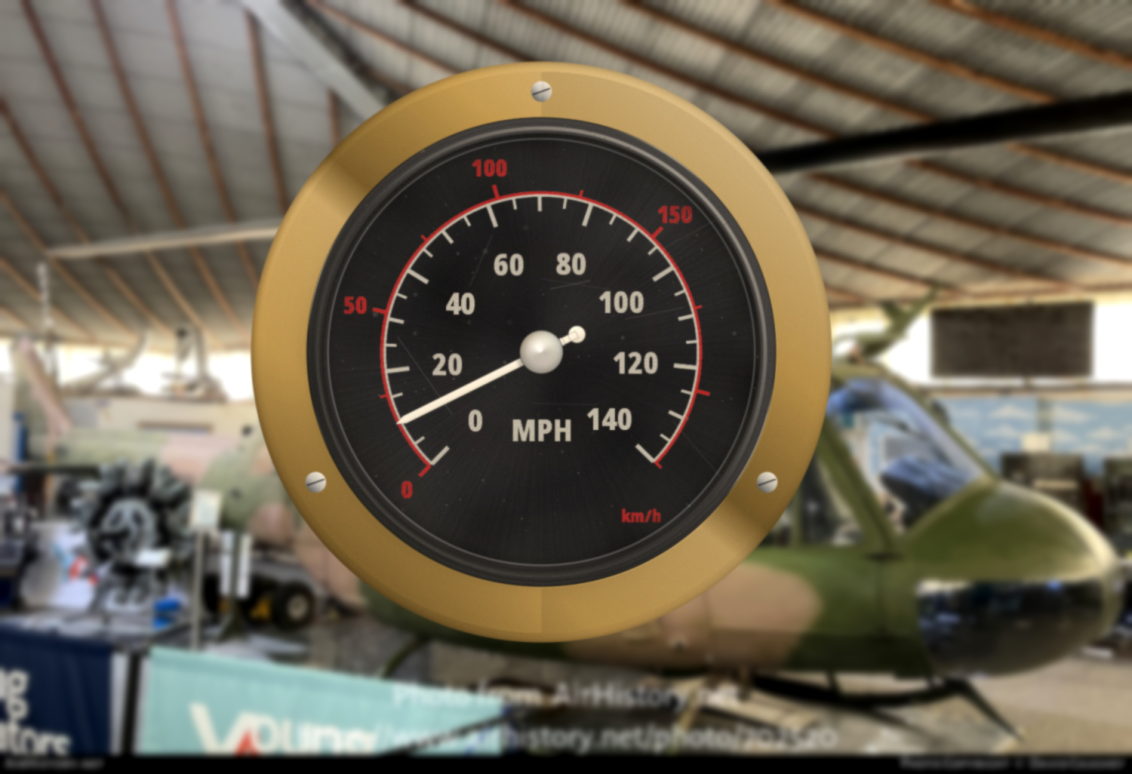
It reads 10,mph
